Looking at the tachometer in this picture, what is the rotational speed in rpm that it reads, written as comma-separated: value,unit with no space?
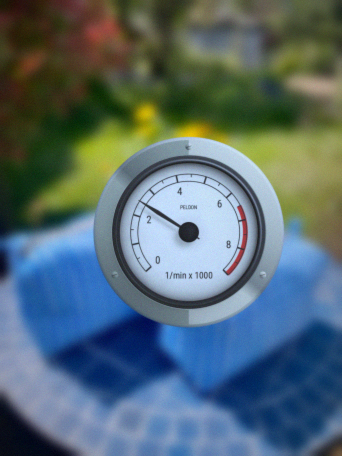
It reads 2500,rpm
